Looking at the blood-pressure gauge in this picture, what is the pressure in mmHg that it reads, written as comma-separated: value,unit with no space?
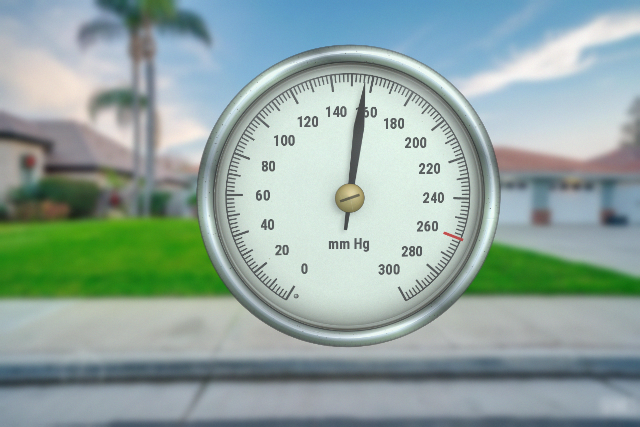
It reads 156,mmHg
